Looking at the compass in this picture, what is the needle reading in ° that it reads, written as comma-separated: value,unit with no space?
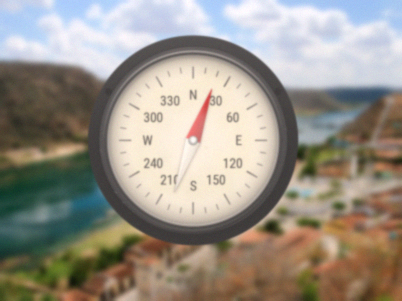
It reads 20,°
